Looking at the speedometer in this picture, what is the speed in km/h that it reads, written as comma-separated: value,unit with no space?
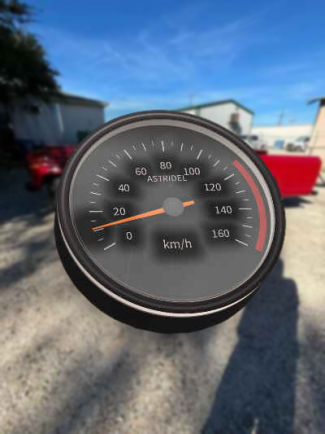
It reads 10,km/h
